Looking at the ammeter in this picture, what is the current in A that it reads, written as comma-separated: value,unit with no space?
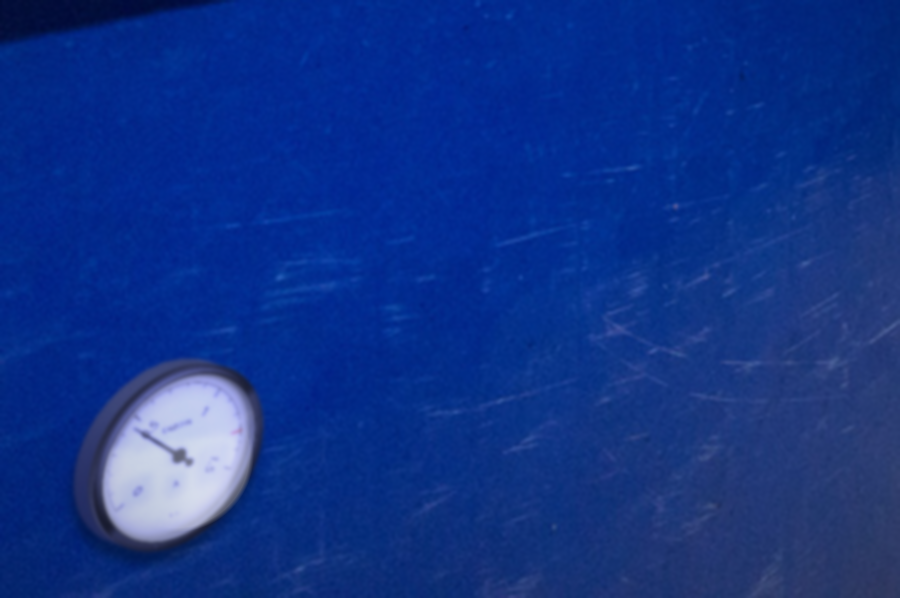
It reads 0.45,A
